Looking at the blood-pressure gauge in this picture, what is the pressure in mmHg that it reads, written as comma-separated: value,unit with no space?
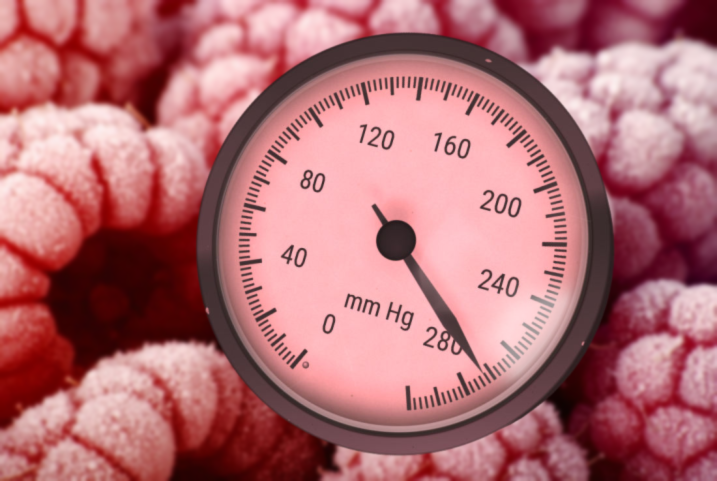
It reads 272,mmHg
